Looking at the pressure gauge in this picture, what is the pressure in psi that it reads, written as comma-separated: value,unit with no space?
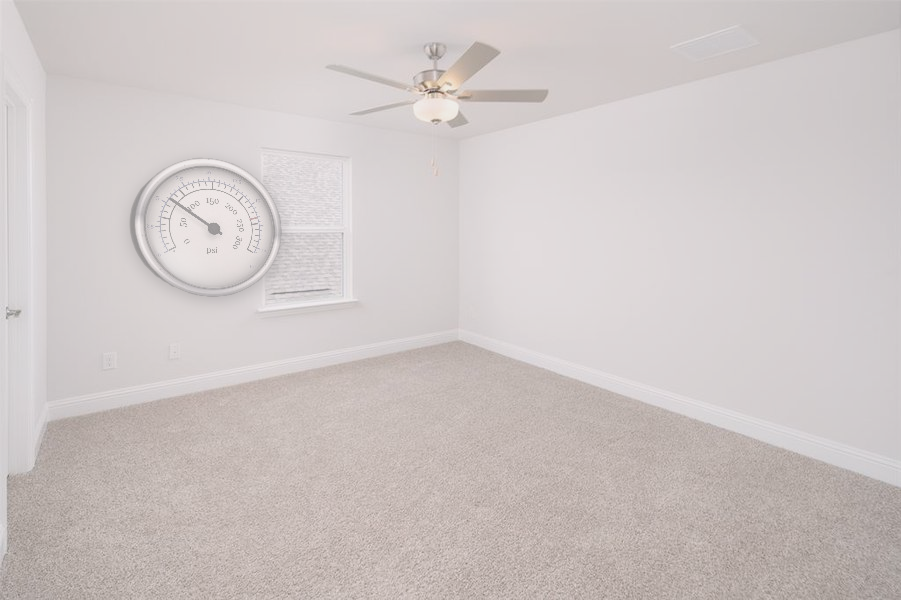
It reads 80,psi
